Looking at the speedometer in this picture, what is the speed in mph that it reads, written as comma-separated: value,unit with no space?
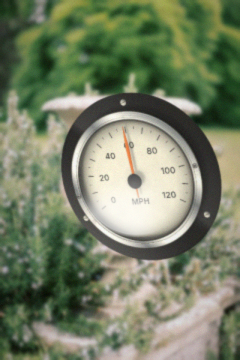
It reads 60,mph
